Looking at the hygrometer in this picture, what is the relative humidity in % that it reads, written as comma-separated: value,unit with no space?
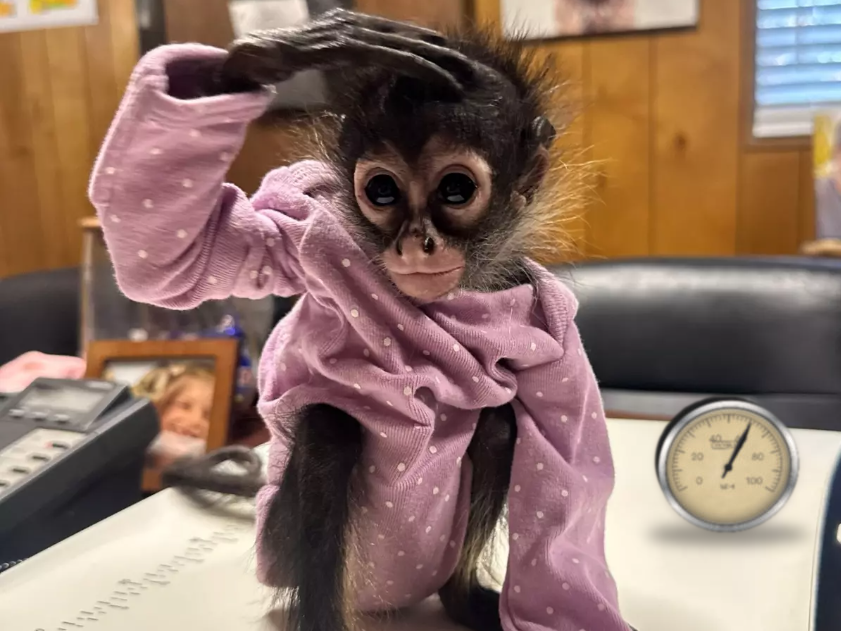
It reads 60,%
